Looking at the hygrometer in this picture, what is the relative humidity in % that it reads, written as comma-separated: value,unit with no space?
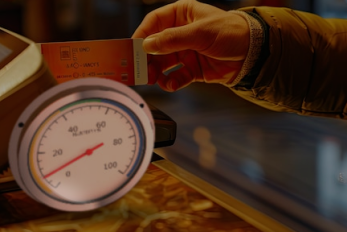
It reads 8,%
